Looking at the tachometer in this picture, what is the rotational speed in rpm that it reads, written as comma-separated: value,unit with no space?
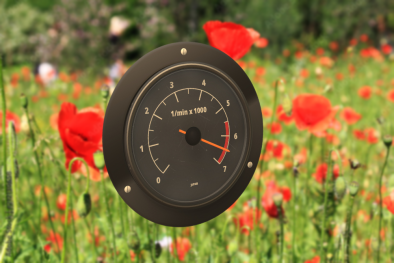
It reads 6500,rpm
